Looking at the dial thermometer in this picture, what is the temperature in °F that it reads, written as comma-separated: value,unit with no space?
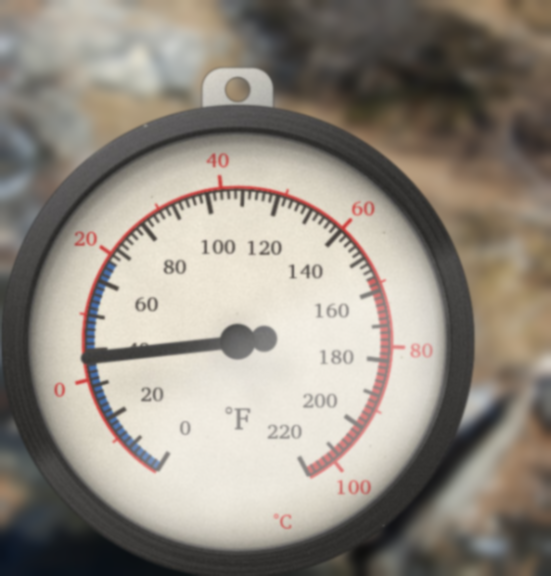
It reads 38,°F
